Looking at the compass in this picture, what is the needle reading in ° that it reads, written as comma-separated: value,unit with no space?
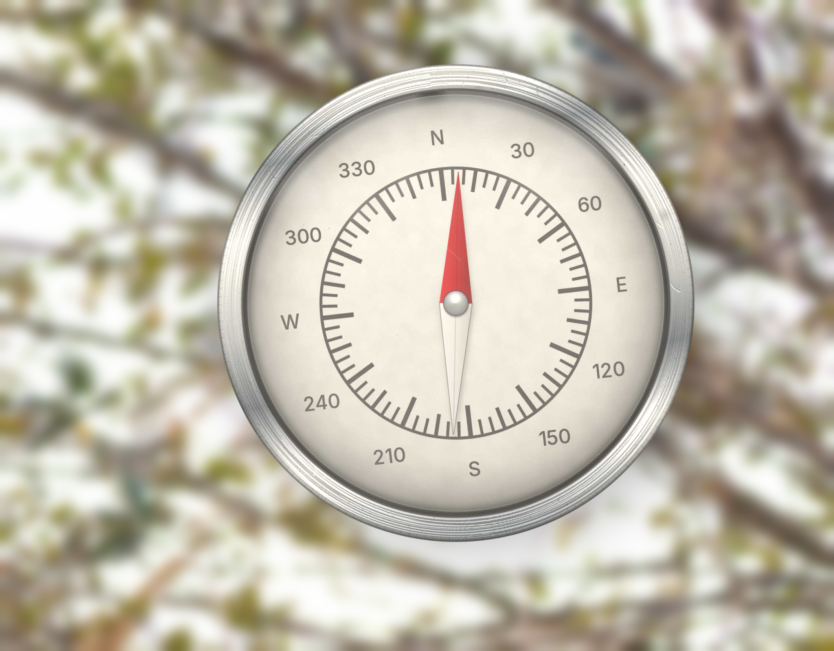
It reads 7.5,°
